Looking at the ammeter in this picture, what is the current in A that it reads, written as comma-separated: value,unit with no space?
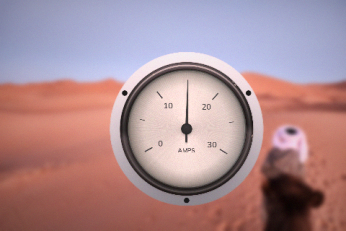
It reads 15,A
